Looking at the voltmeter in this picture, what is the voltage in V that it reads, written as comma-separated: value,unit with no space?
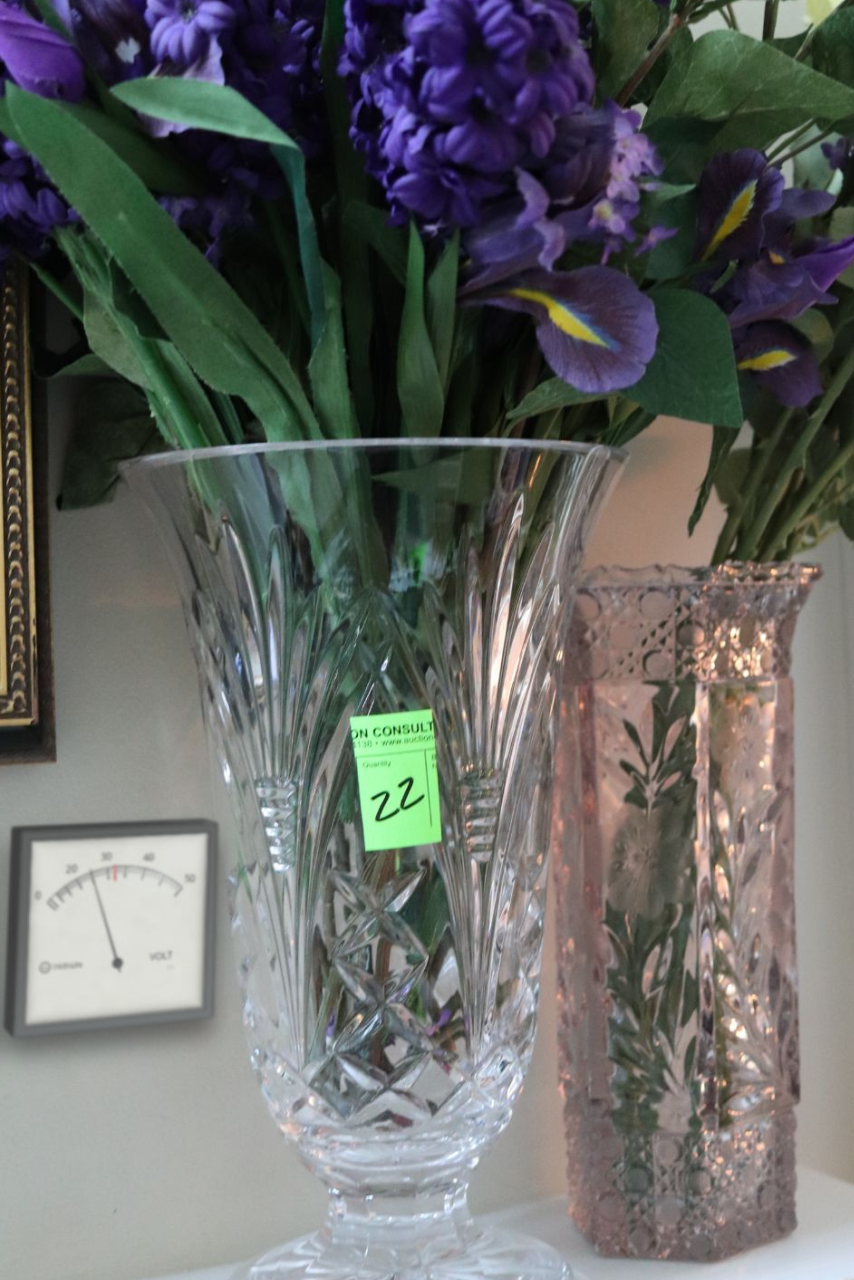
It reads 25,V
